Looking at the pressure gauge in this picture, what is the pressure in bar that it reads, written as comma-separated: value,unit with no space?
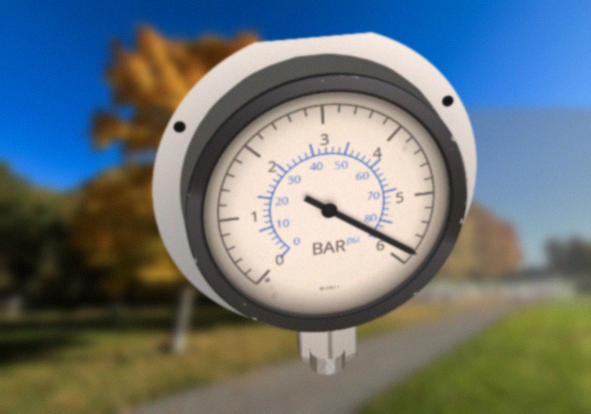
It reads 5.8,bar
